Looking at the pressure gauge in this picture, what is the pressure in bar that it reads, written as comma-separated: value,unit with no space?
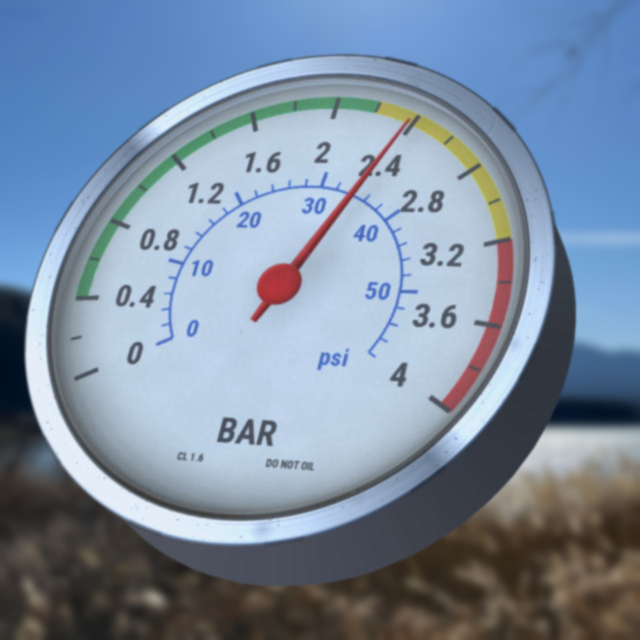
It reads 2.4,bar
